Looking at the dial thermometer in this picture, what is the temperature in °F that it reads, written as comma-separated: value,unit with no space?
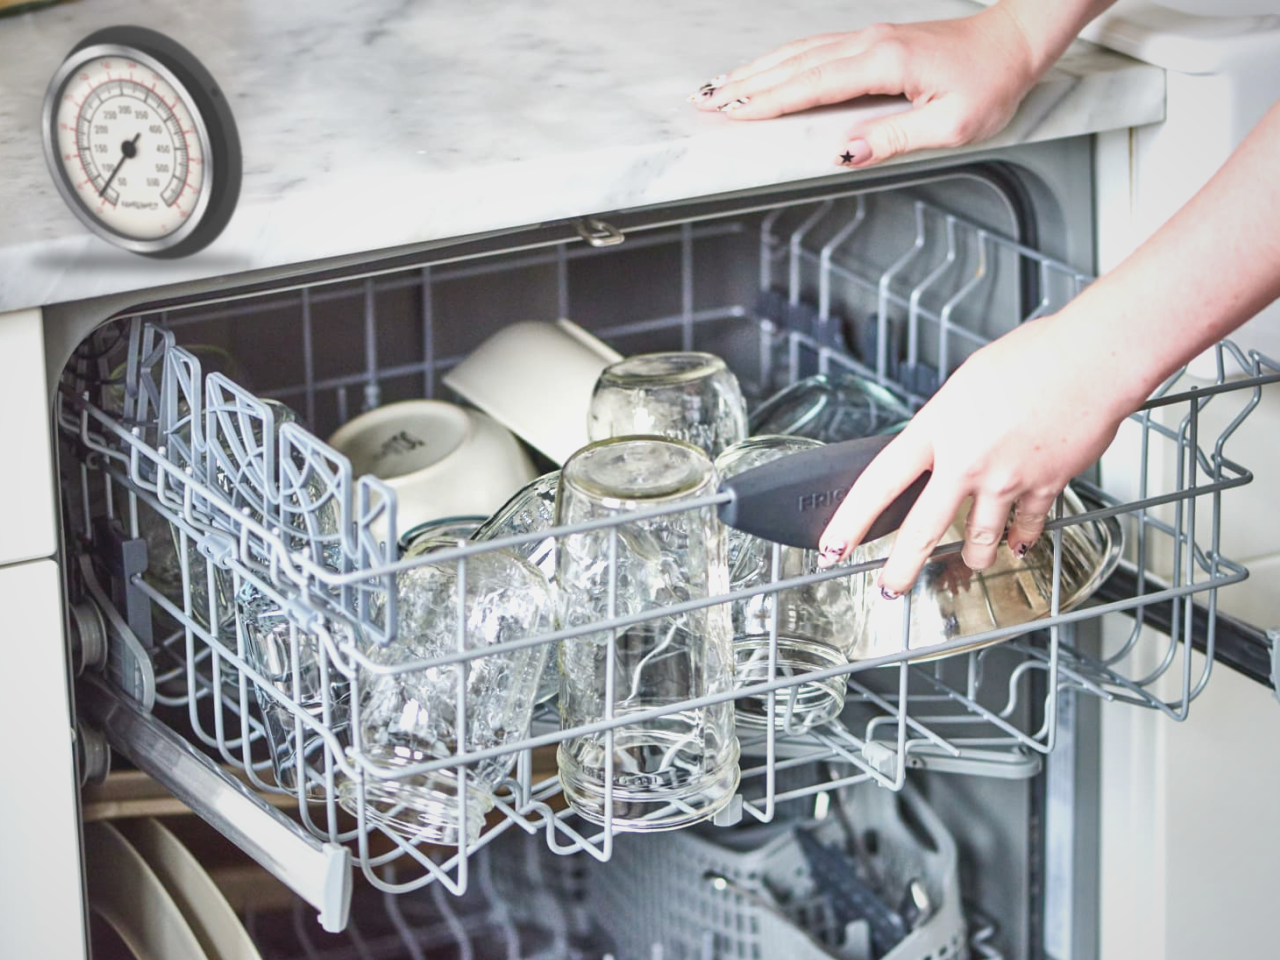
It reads 75,°F
